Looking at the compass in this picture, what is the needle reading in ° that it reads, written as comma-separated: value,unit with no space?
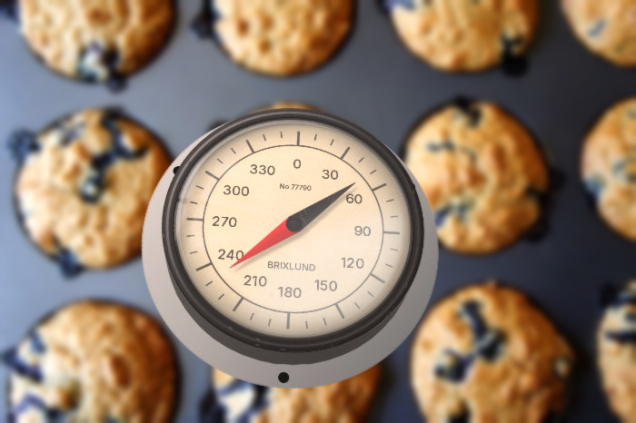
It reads 230,°
